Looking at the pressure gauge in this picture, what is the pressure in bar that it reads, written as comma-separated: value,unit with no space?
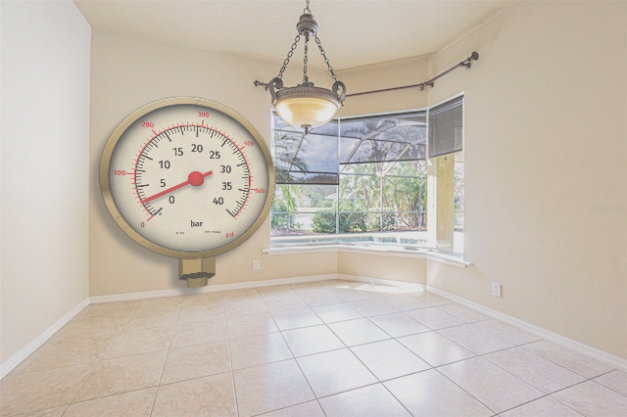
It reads 2.5,bar
